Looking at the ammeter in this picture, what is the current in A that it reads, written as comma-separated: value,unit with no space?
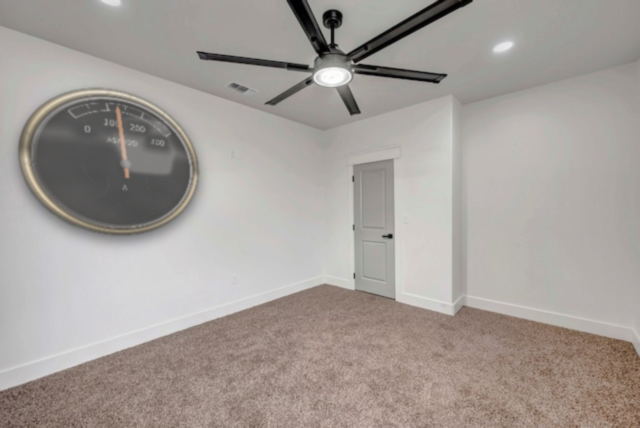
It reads 125,A
